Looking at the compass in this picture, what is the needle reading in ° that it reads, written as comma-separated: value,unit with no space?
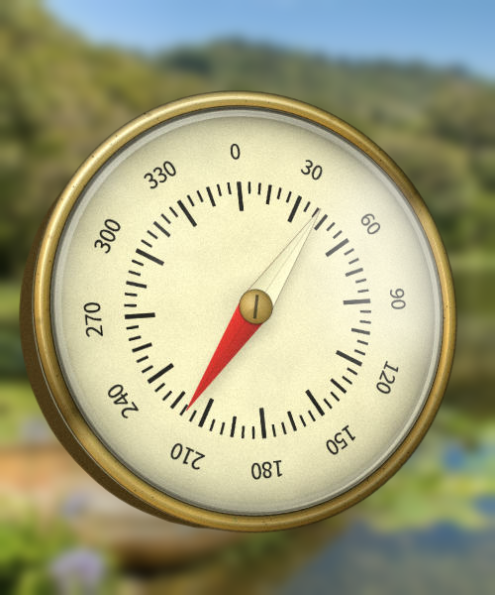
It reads 220,°
